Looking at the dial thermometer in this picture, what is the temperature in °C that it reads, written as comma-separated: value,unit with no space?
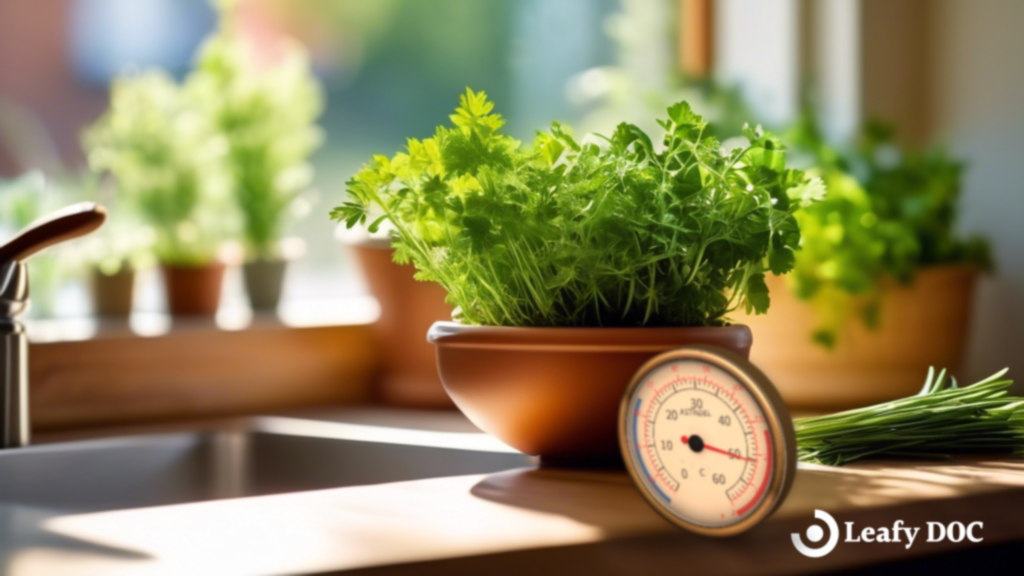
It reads 50,°C
